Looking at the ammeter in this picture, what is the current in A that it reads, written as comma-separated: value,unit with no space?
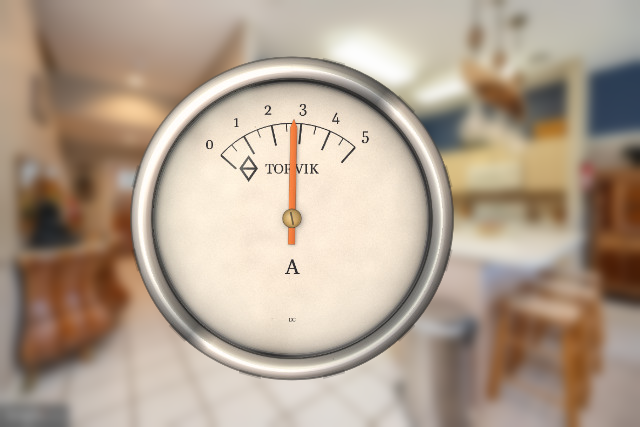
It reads 2.75,A
